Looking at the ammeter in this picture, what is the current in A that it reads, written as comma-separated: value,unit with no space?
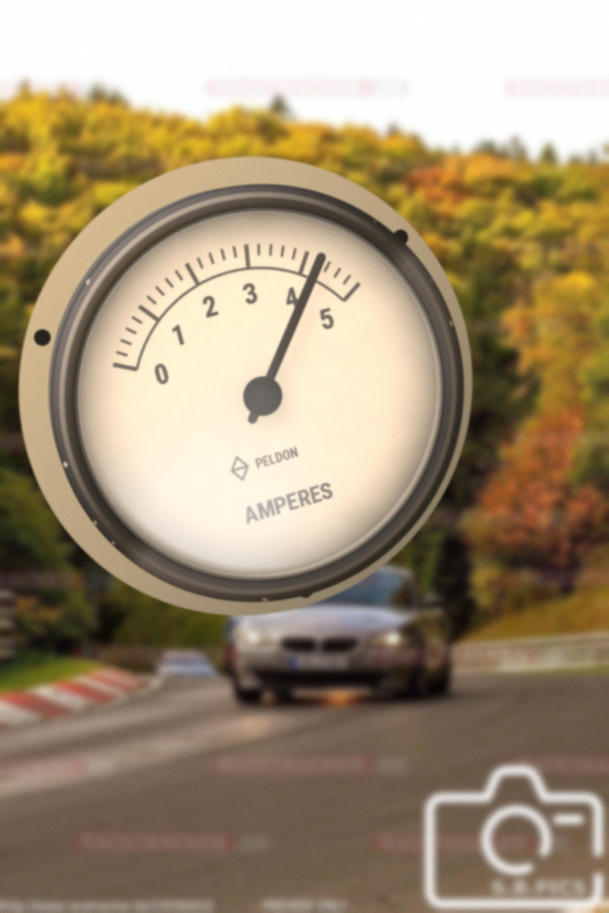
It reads 4.2,A
